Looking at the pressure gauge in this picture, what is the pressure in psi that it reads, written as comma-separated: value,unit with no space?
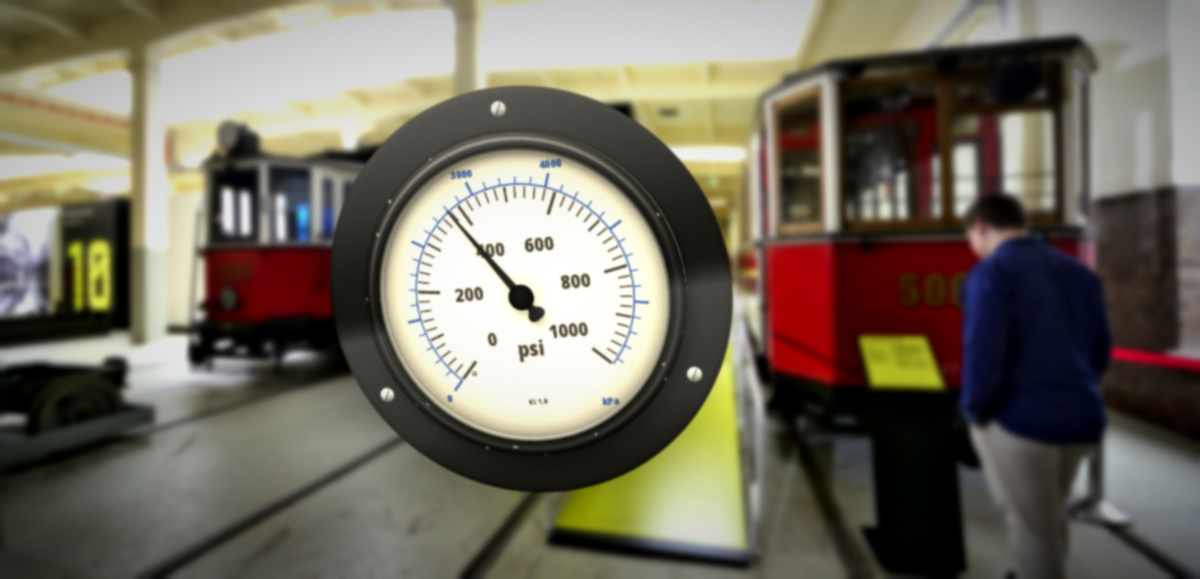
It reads 380,psi
